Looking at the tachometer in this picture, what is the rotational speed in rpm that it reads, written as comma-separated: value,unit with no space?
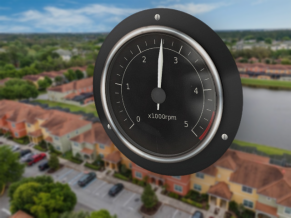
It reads 2600,rpm
